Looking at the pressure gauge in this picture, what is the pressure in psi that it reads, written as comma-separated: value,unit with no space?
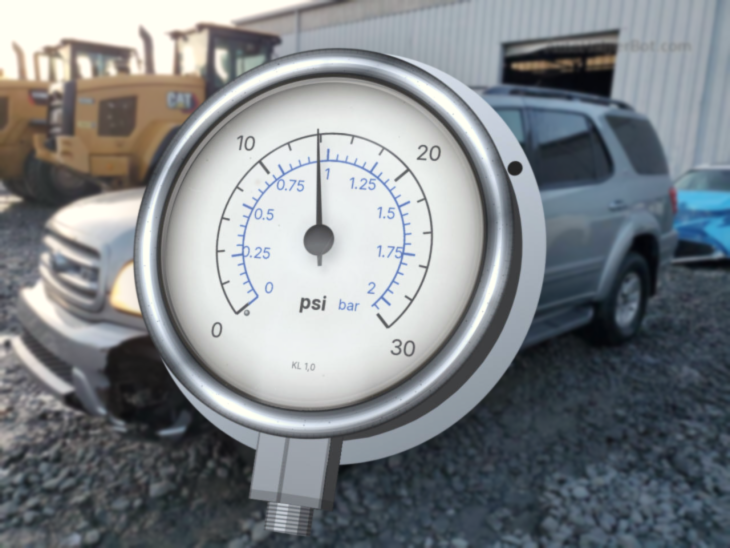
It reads 14,psi
